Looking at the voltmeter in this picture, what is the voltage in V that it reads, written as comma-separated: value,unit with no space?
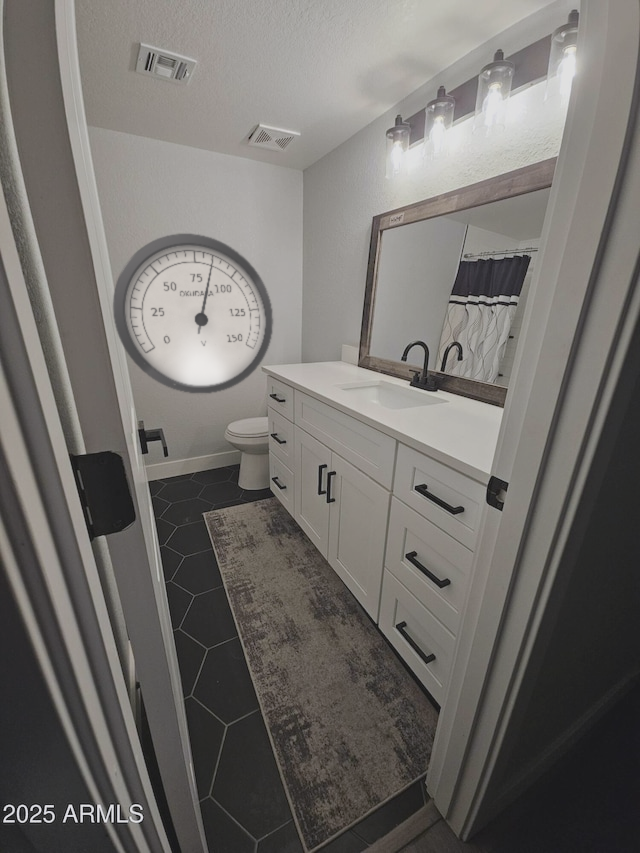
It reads 85,V
